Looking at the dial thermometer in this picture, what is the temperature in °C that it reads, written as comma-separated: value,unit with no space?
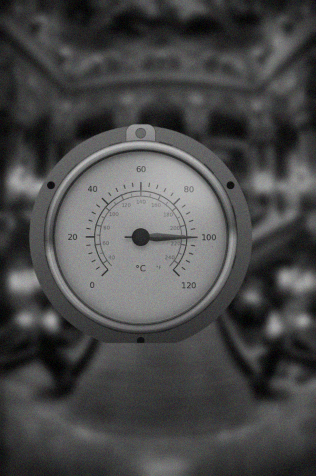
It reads 100,°C
